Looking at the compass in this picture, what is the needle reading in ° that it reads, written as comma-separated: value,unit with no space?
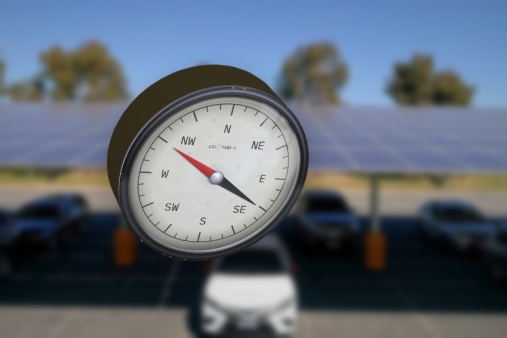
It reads 300,°
